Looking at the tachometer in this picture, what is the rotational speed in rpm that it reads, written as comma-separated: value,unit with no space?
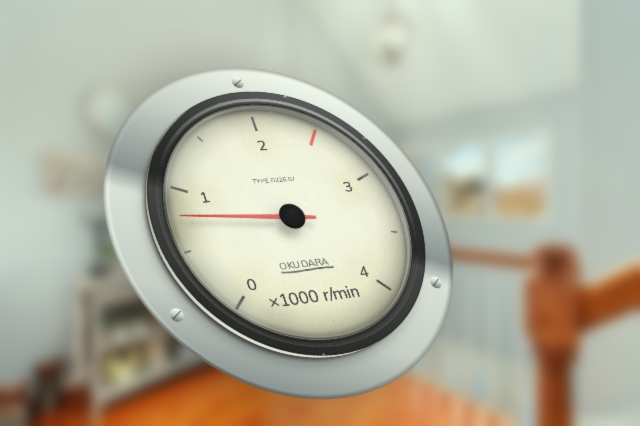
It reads 750,rpm
